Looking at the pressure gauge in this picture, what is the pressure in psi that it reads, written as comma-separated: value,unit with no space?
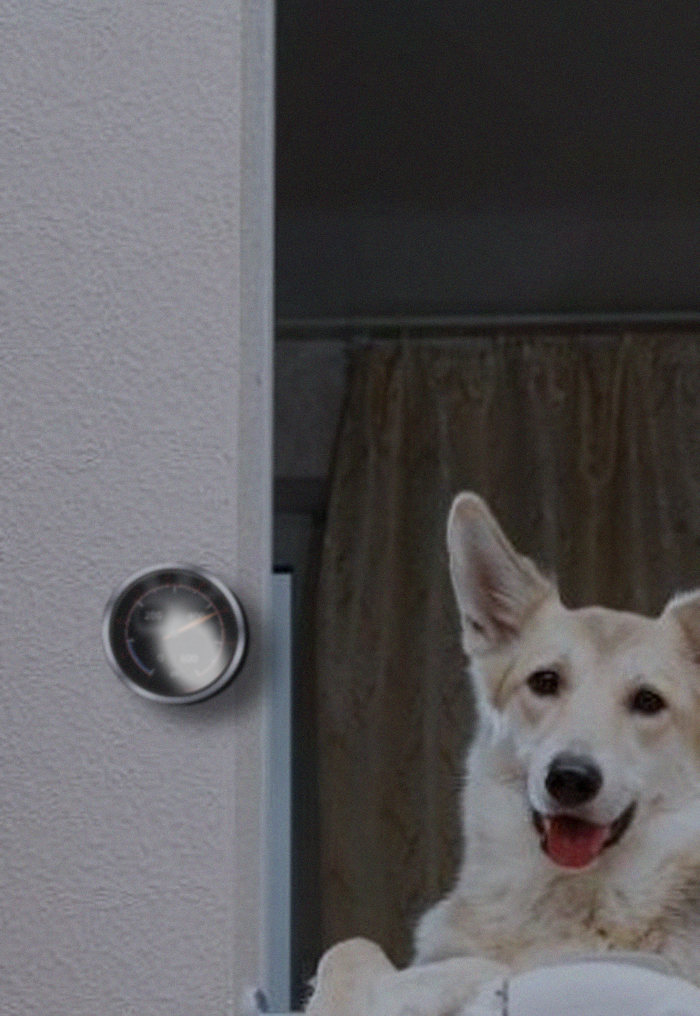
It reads 425,psi
